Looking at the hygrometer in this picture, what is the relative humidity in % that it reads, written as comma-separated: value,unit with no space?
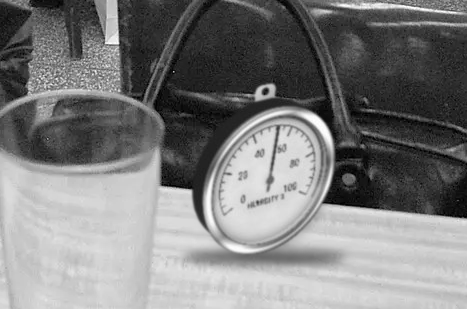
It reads 52,%
